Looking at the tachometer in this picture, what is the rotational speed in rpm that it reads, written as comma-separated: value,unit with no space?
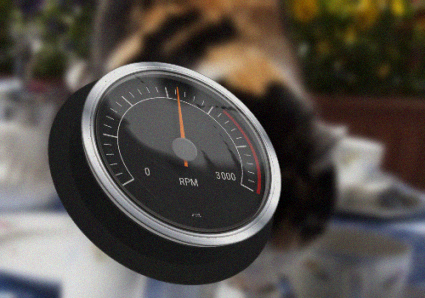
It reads 1600,rpm
